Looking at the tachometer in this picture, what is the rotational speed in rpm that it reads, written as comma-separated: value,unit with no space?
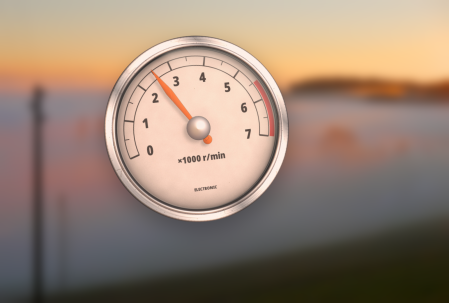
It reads 2500,rpm
